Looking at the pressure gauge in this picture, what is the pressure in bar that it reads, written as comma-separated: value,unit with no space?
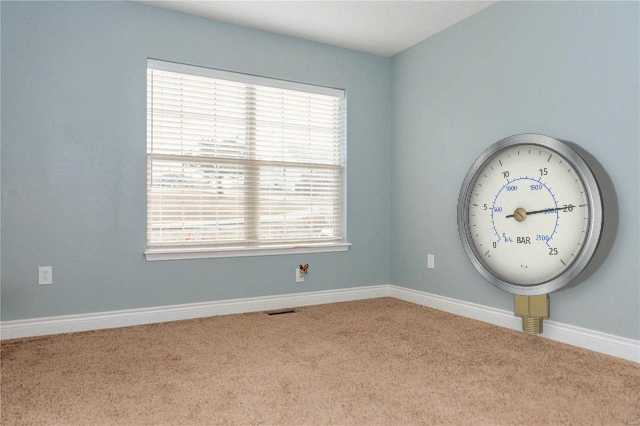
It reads 20,bar
